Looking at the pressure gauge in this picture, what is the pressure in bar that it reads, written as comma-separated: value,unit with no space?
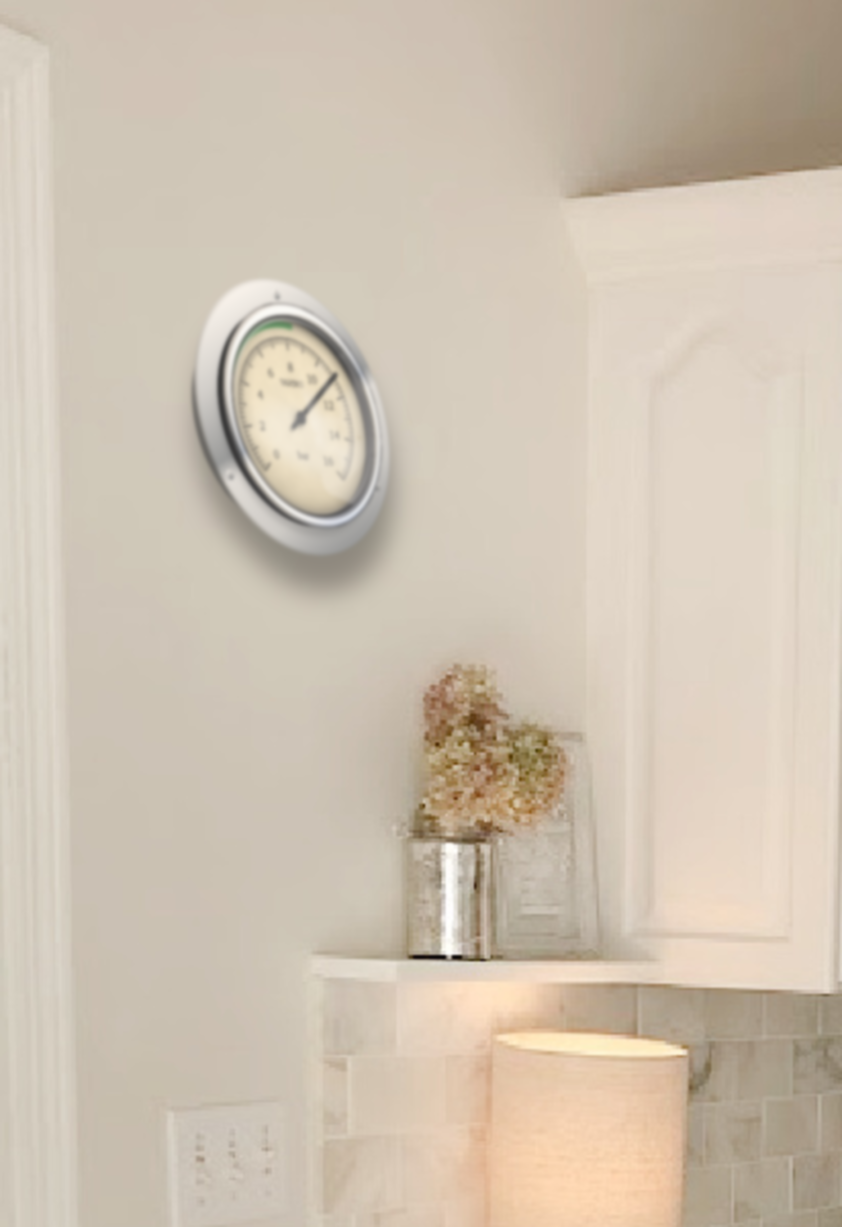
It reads 11,bar
